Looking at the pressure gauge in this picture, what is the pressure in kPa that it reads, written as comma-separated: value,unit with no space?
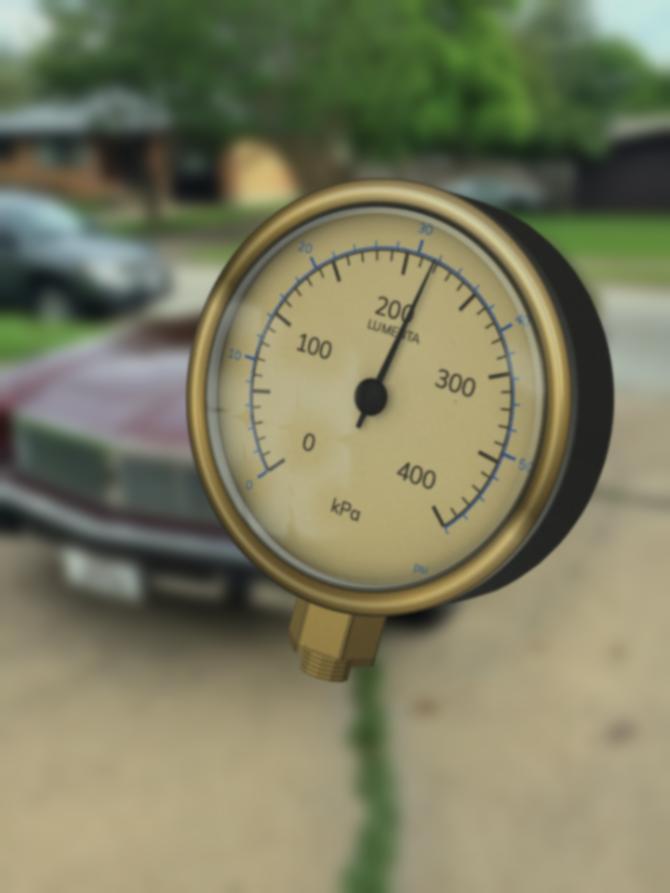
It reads 220,kPa
